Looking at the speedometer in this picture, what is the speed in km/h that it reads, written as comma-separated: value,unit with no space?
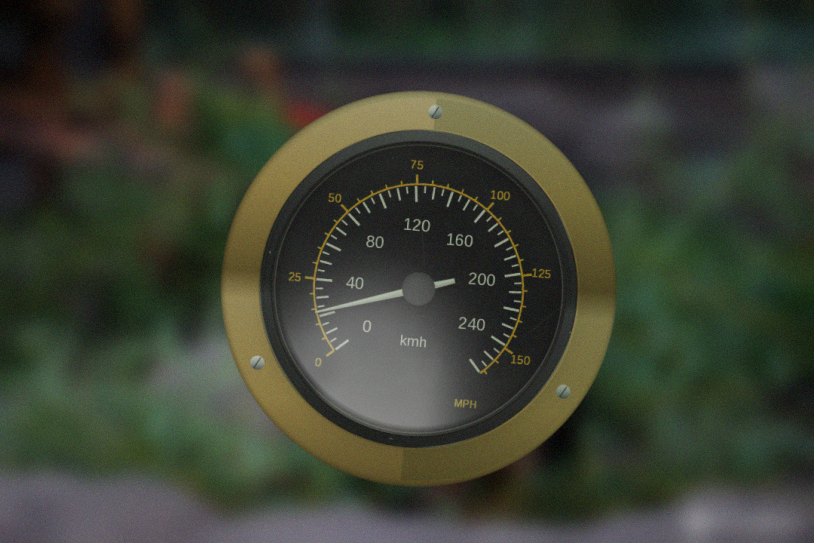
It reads 22.5,km/h
